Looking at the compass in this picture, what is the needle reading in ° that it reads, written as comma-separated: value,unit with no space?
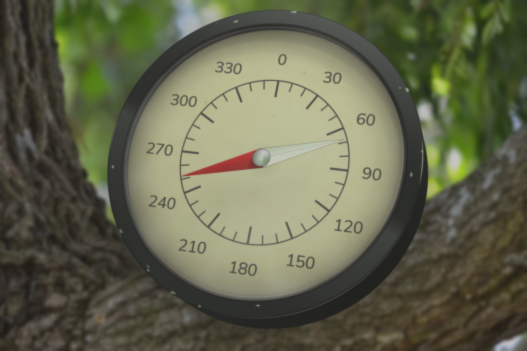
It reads 250,°
